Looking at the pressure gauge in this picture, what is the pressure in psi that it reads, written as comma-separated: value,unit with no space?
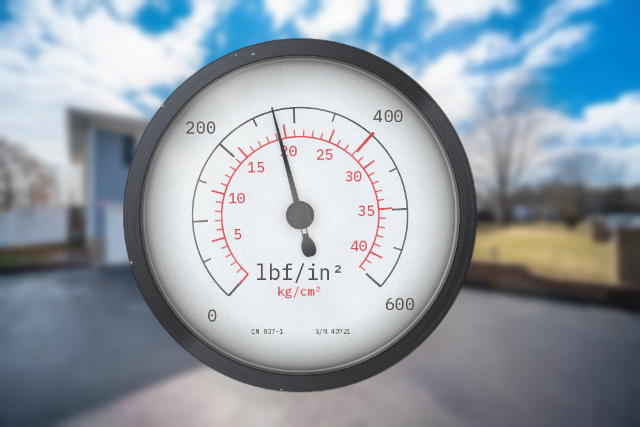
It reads 275,psi
